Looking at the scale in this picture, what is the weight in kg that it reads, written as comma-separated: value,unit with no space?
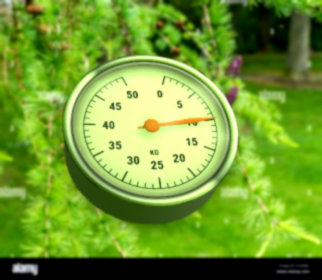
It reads 10,kg
